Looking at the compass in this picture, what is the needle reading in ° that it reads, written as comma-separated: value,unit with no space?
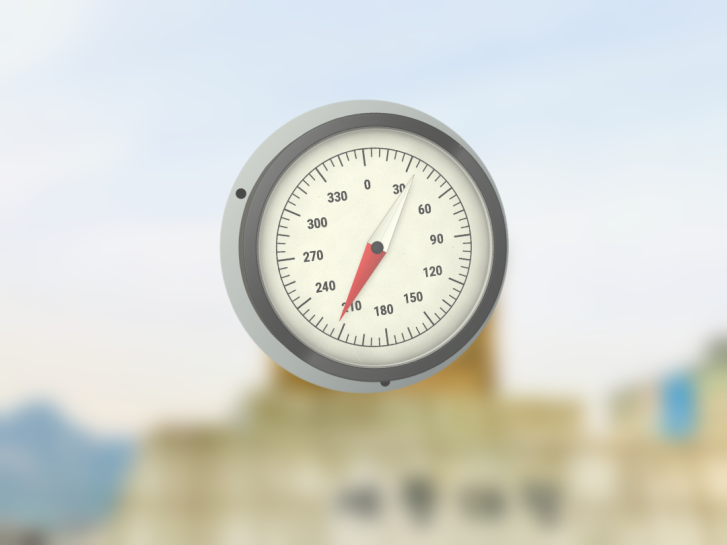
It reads 215,°
